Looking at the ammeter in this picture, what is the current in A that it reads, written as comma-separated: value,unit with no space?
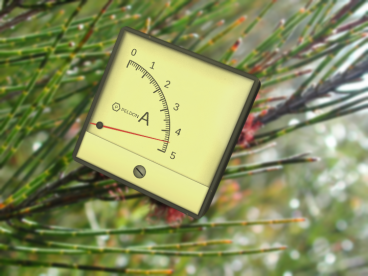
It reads 4.5,A
